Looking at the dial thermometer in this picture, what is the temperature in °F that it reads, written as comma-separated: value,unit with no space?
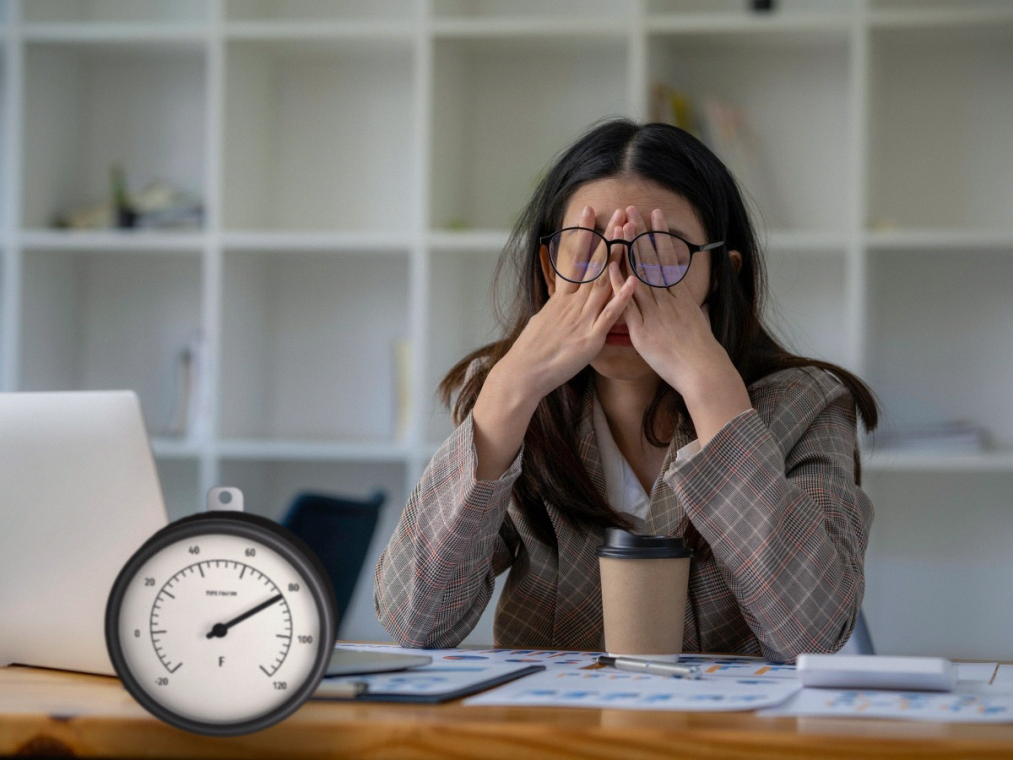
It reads 80,°F
